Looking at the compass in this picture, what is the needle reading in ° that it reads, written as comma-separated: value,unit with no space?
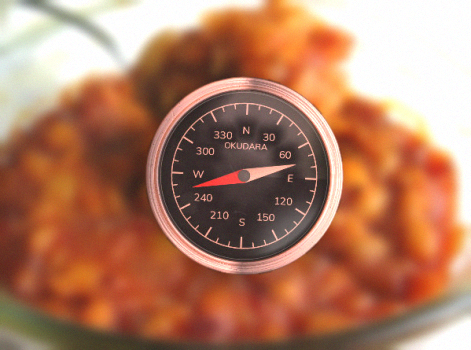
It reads 255,°
